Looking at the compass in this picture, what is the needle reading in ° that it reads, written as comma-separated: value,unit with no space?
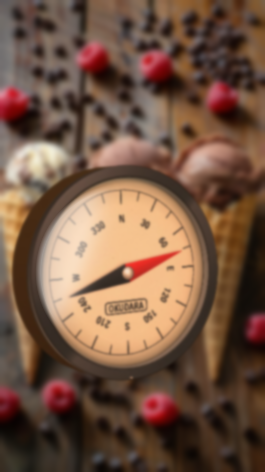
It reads 75,°
